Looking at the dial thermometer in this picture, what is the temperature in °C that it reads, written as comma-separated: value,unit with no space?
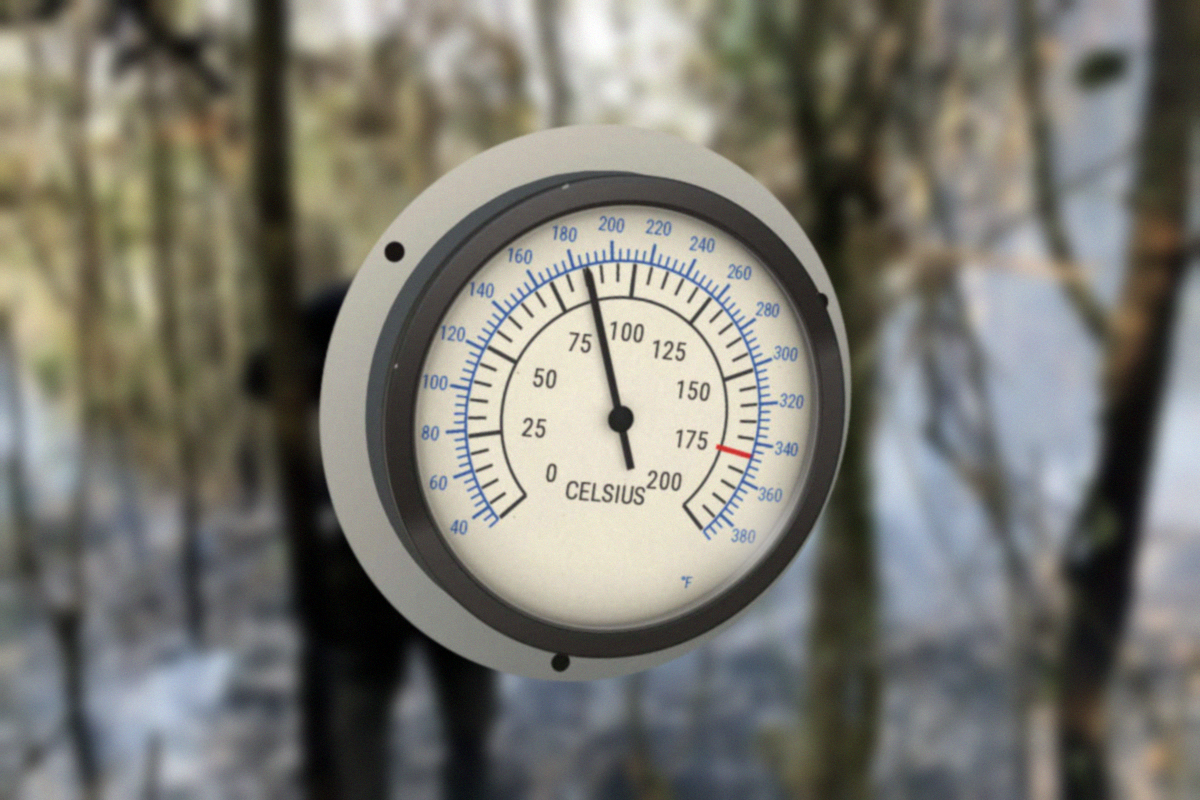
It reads 85,°C
